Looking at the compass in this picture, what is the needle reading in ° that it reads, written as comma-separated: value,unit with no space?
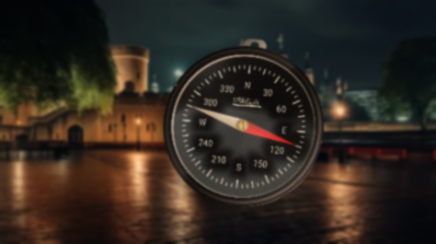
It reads 105,°
